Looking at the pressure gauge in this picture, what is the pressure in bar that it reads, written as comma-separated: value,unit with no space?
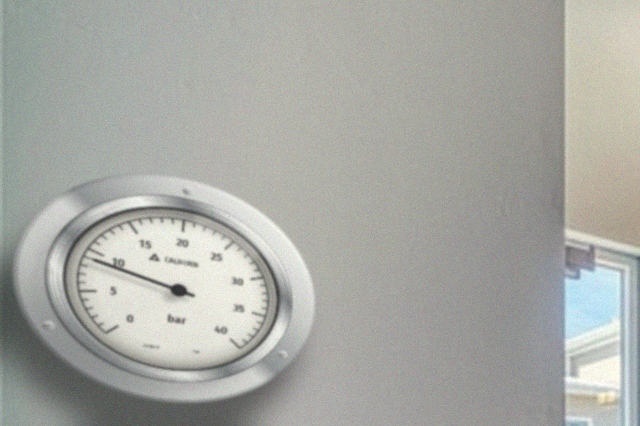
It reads 9,bar
